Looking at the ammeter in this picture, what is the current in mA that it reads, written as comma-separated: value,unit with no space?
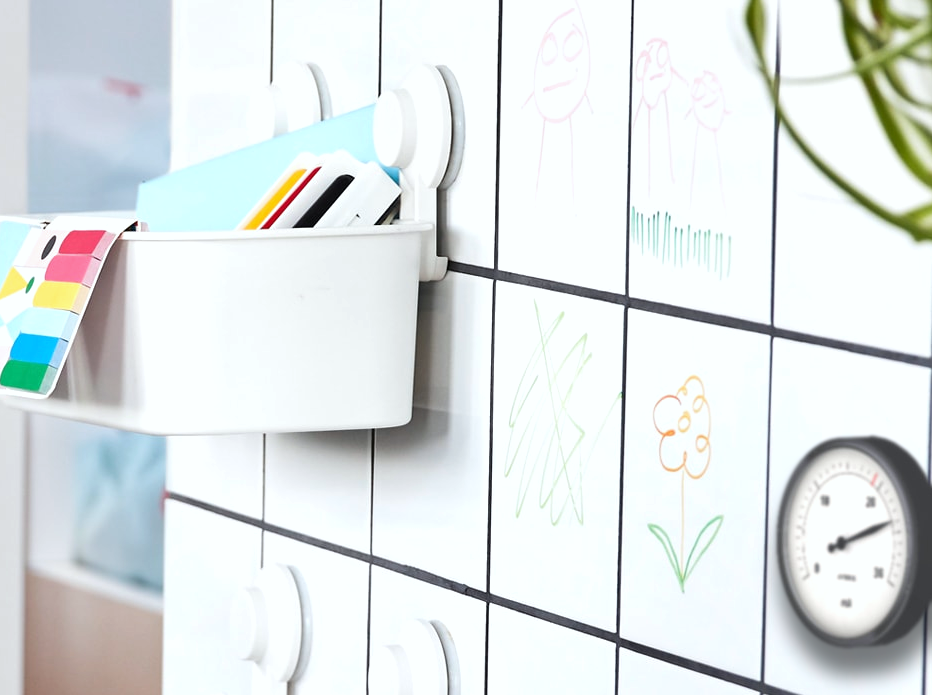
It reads 24,mA
